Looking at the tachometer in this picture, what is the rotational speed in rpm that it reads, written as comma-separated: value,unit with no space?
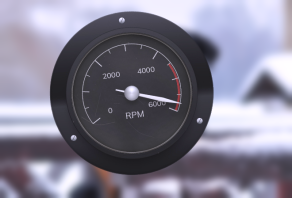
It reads 5750,rpm
